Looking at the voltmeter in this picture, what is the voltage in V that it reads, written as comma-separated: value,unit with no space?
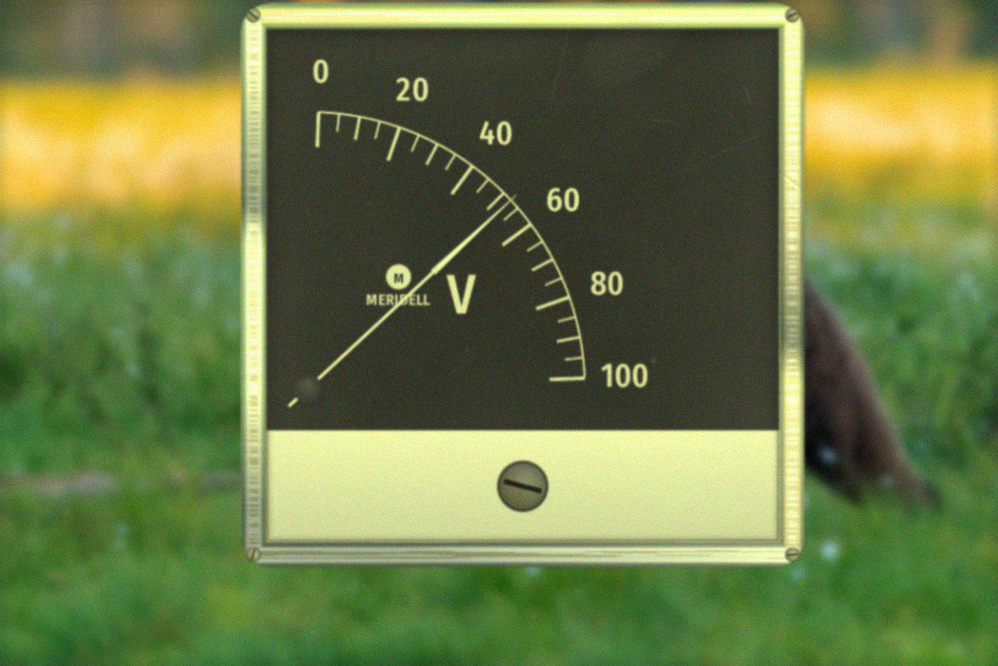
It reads 52.5,V
